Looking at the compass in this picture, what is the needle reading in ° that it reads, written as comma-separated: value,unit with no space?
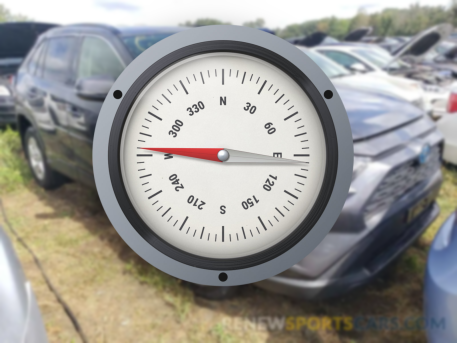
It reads 275,°
